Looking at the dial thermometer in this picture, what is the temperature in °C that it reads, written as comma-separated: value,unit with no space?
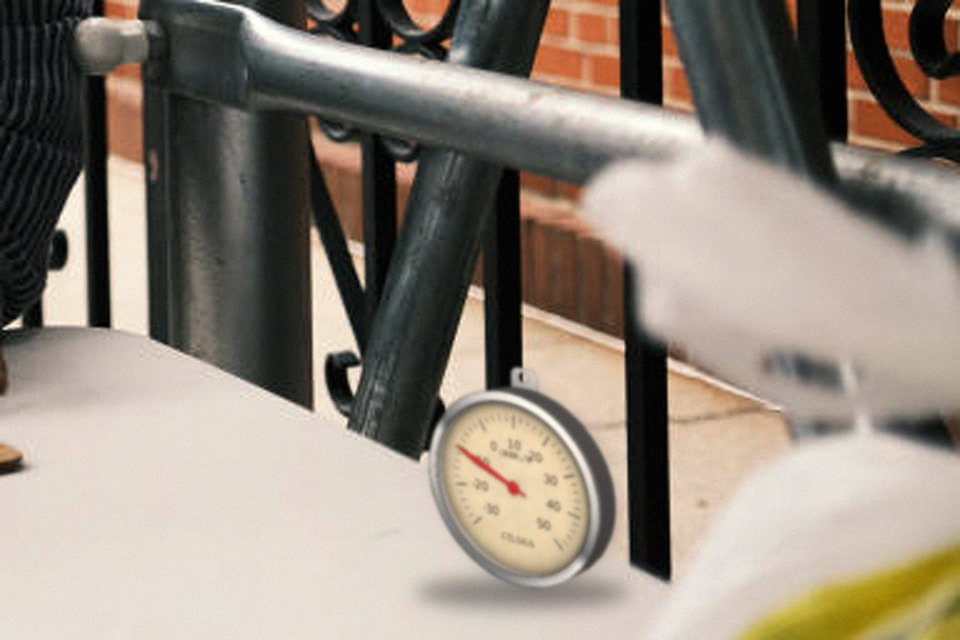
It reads -10,°C
